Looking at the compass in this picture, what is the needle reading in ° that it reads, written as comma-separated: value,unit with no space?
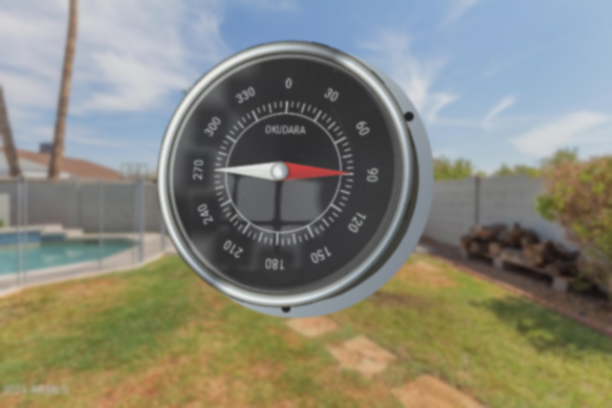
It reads 90,°
